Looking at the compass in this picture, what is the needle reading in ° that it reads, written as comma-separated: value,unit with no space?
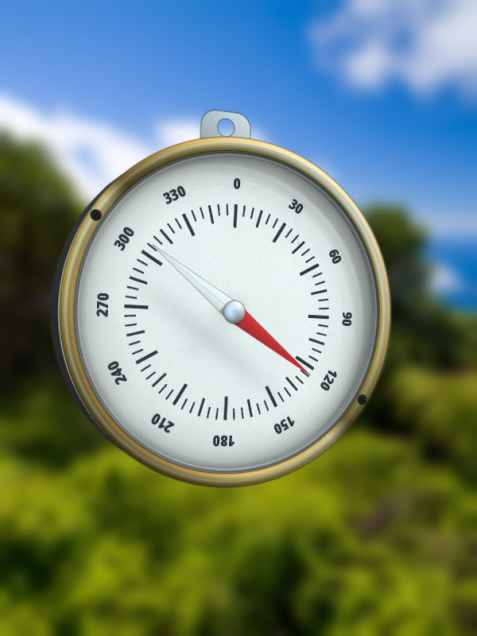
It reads 125,°
